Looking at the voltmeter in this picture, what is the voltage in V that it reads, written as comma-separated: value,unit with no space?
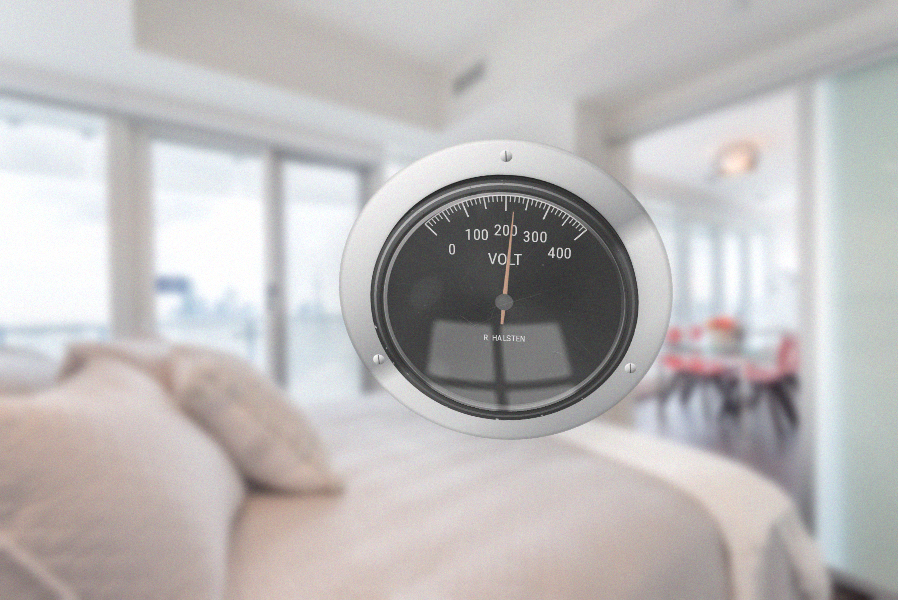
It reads 220,V
